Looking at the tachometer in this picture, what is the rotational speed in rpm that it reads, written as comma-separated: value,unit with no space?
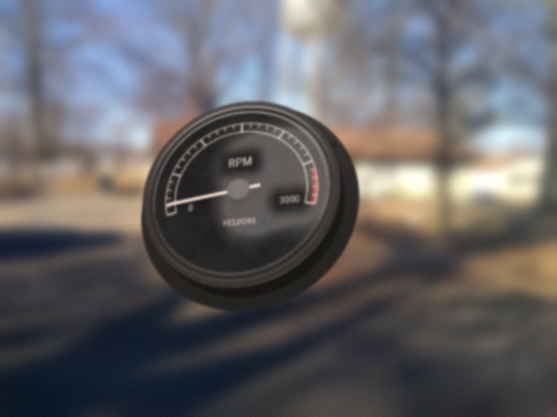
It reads 100,rpm
